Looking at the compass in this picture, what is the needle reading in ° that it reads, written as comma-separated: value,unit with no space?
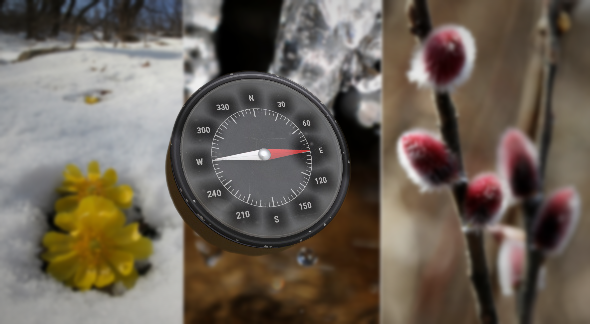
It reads 90,°
